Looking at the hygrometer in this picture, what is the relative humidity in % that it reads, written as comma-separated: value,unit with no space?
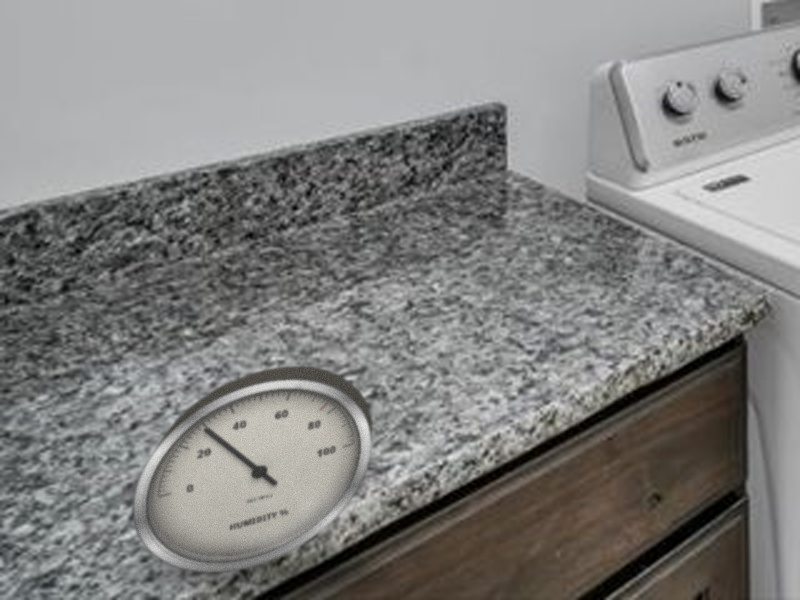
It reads 30,%
